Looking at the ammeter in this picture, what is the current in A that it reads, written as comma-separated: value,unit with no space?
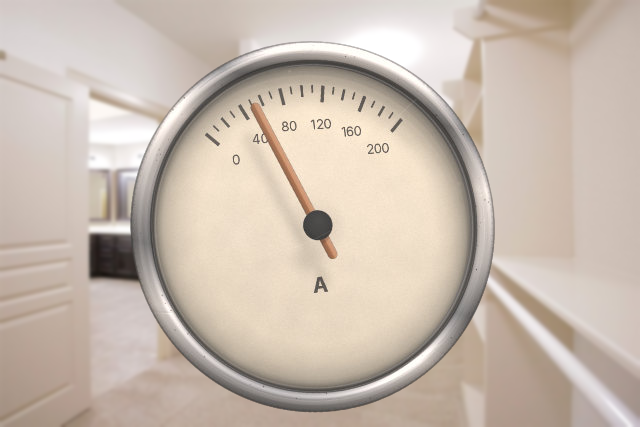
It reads 50,A
